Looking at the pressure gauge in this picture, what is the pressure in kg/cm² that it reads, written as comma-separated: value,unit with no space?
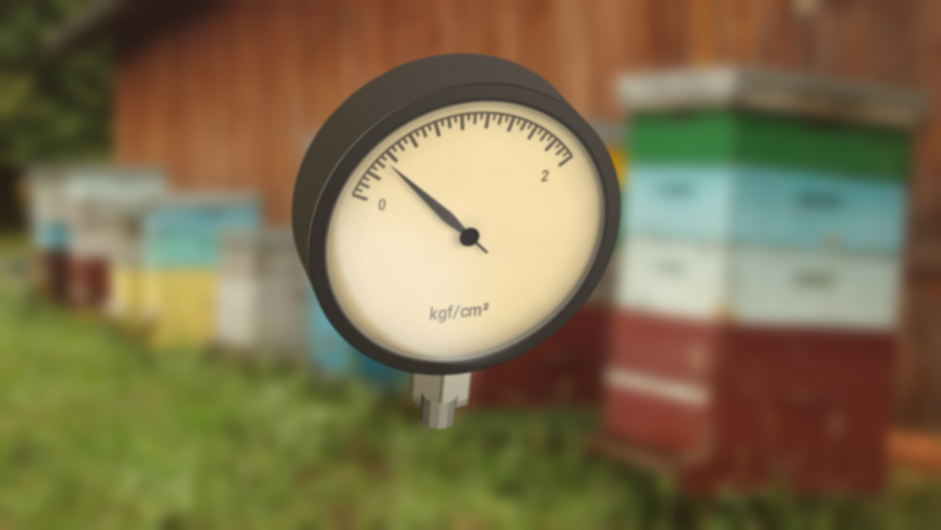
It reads 0.35,kg/cm²
